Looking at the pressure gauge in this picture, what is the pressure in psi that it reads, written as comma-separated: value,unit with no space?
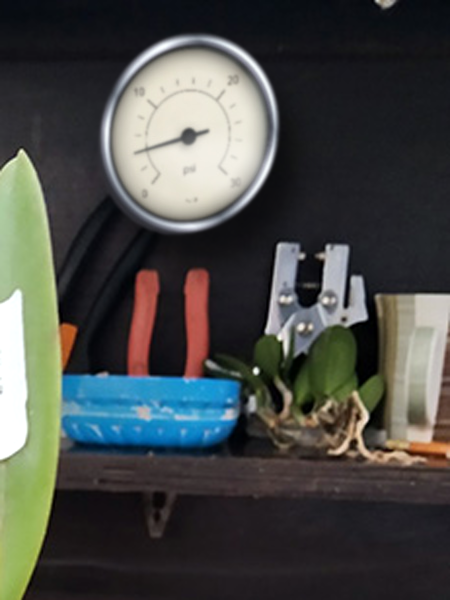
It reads 4,psi
